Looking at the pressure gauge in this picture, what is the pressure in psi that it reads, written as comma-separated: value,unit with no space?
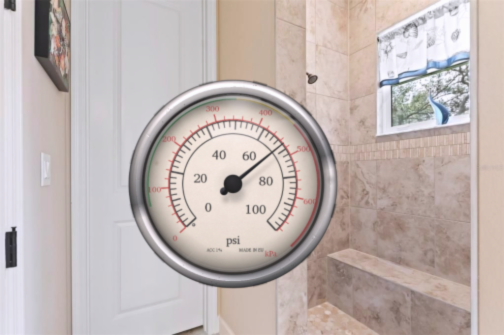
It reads 68,psi
